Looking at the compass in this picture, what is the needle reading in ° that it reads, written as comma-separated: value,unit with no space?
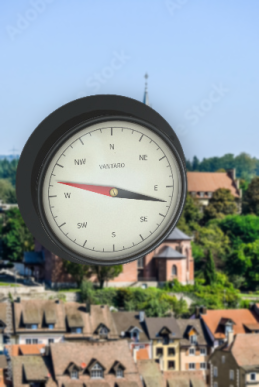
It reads 285,°
